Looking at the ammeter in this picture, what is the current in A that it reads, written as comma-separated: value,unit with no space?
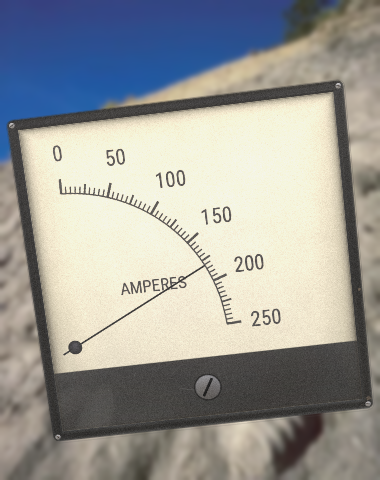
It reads 180,A
